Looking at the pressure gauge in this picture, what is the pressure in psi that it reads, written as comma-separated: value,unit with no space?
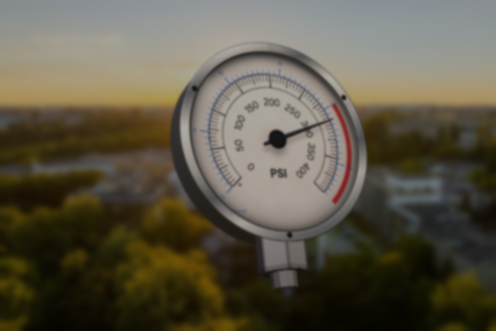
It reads 300,psi
